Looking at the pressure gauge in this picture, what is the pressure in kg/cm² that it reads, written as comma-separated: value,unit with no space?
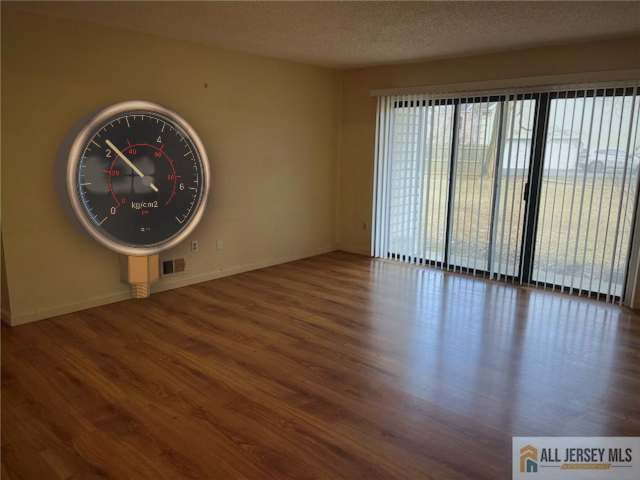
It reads 2.2,kg/cm²
